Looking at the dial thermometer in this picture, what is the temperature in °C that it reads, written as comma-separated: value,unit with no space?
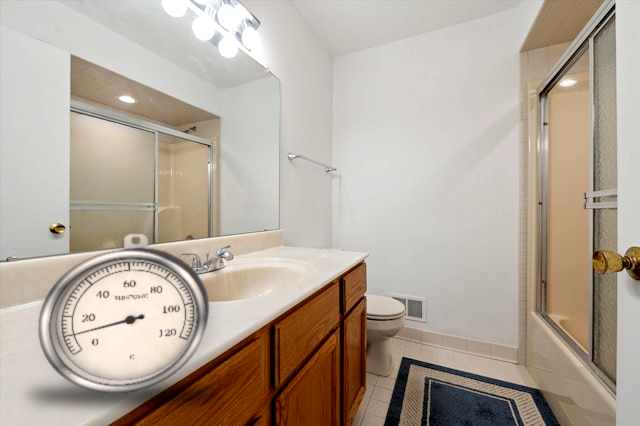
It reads 10,°C
